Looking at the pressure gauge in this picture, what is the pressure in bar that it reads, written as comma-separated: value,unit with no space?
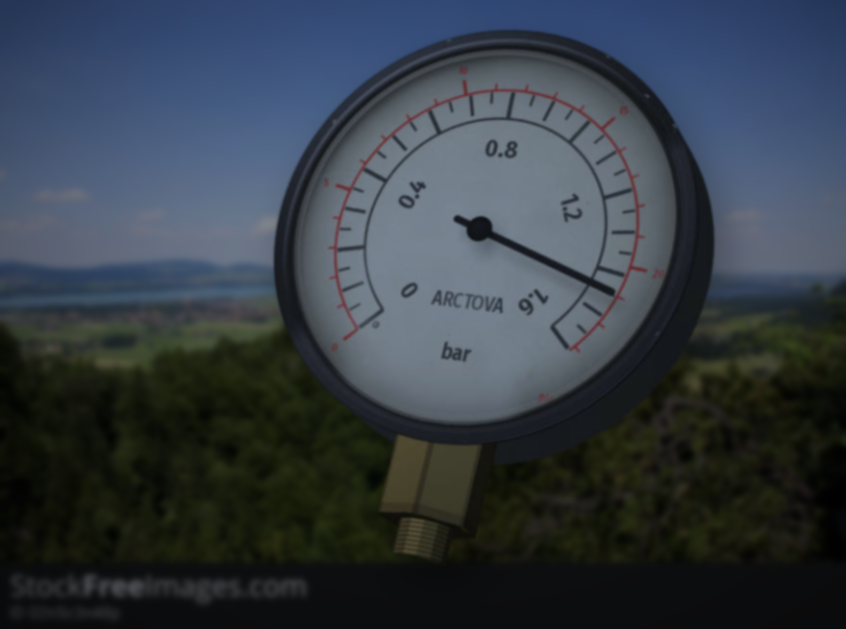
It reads 1.45,bar
